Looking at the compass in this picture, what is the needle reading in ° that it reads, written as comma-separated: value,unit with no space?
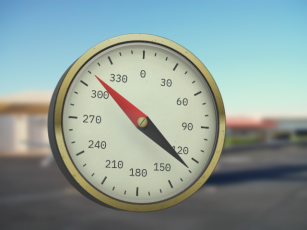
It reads 310,°
